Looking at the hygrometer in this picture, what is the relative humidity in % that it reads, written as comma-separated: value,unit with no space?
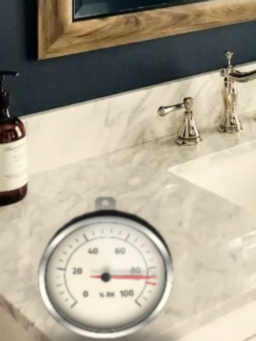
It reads 84,%
